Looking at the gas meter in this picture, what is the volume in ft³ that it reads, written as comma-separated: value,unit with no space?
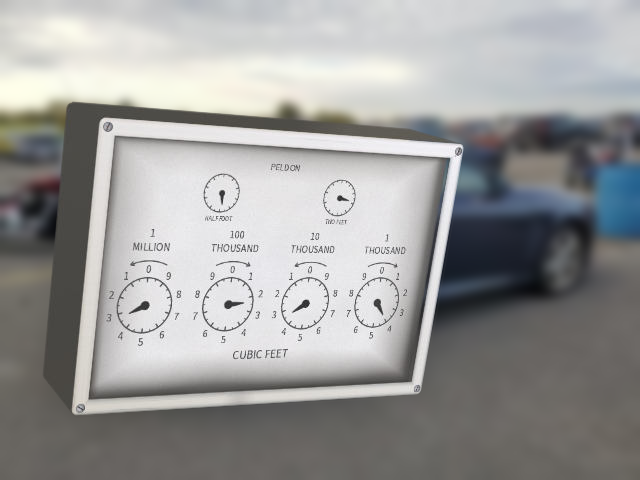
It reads 323400,ft³
